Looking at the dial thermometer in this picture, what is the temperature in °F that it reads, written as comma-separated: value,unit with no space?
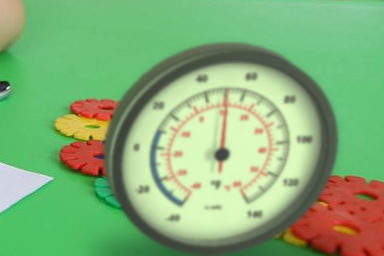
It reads 50,°F
